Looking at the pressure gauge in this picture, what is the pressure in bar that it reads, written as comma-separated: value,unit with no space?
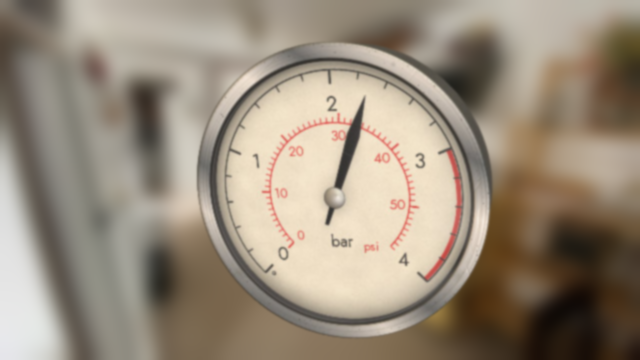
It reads 2.3,bar
